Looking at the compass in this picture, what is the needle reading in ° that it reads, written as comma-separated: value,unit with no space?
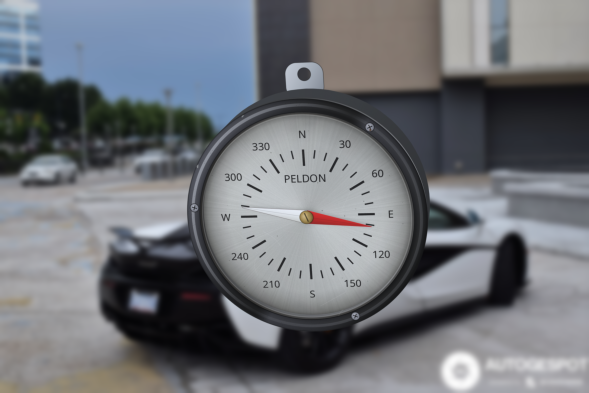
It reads 100,°
